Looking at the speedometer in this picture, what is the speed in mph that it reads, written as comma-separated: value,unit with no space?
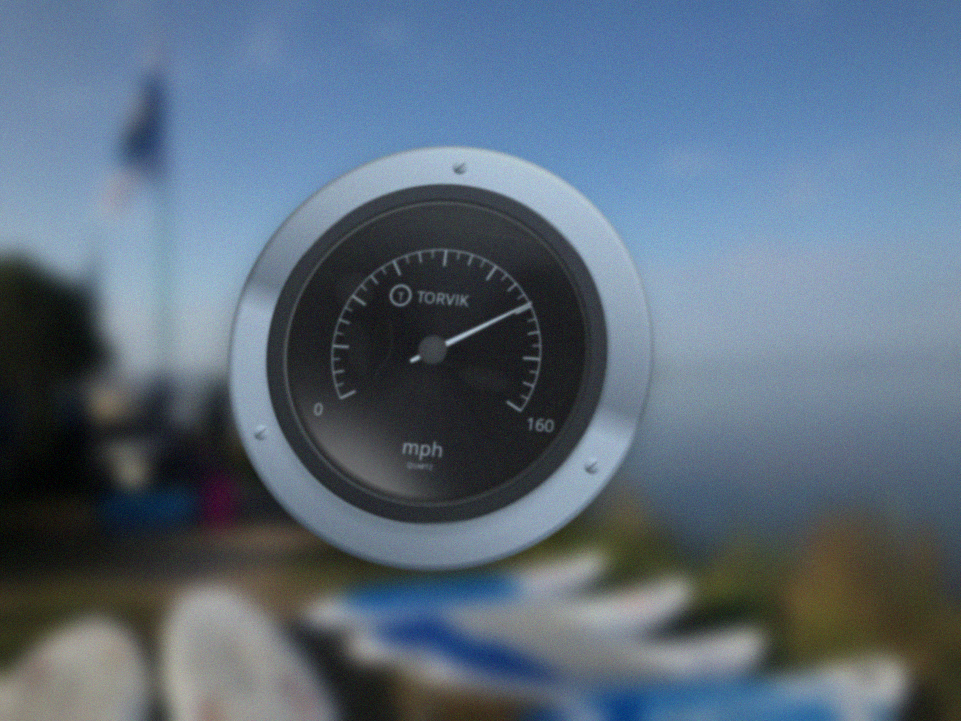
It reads 120,mph
